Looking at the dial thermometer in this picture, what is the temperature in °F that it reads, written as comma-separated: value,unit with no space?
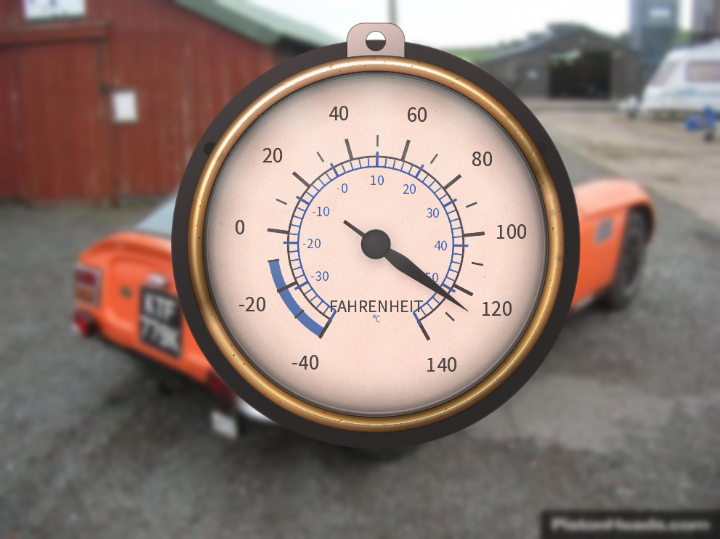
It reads 125,°F
